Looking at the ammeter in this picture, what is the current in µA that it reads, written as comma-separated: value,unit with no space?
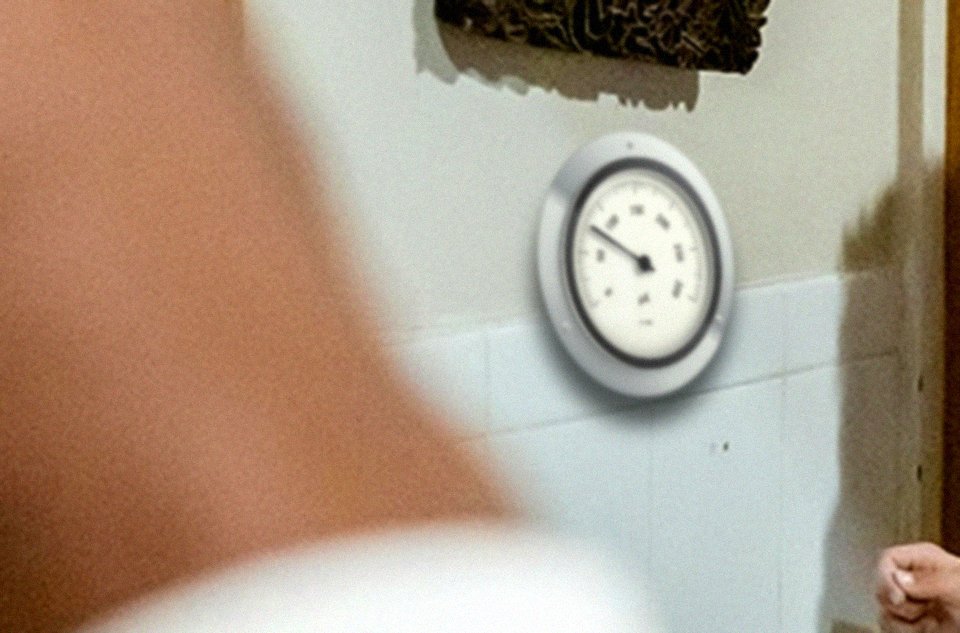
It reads 75,µA
